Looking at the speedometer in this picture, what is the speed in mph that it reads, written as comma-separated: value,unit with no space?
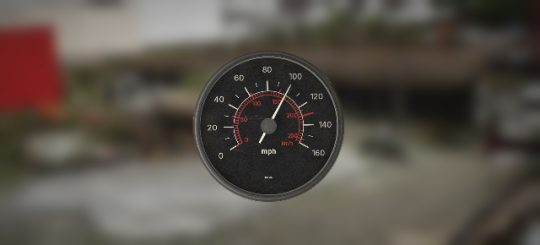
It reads 100,mph
